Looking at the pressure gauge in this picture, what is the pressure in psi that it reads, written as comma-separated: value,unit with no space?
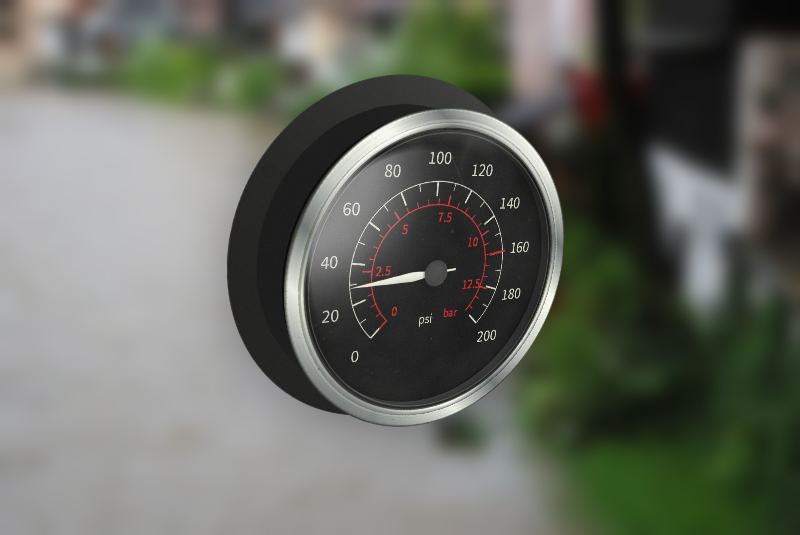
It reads 30,psi
